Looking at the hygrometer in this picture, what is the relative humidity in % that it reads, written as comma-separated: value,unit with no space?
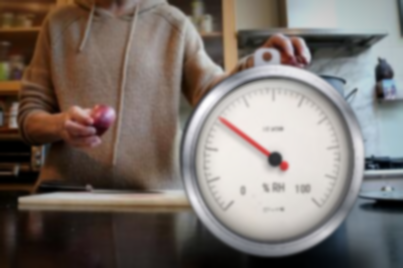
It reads 30,%
